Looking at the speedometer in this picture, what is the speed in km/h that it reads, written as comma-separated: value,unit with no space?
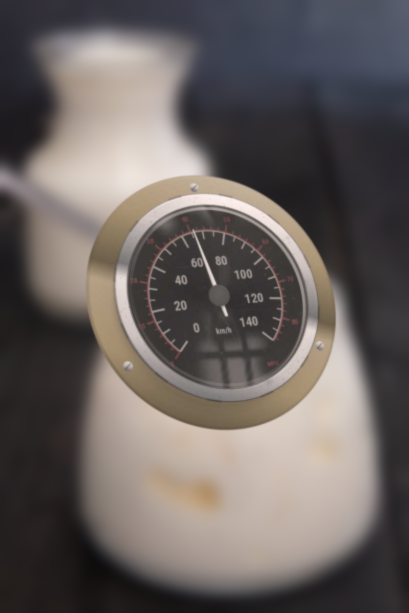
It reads 65,km/h
